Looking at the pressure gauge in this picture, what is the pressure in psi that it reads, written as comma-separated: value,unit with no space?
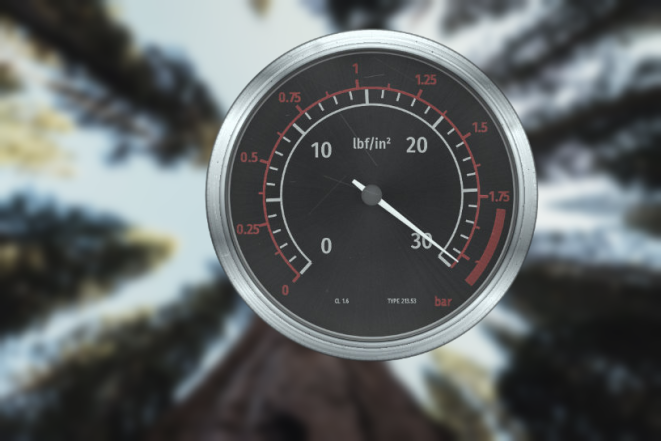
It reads 29.5,psi
